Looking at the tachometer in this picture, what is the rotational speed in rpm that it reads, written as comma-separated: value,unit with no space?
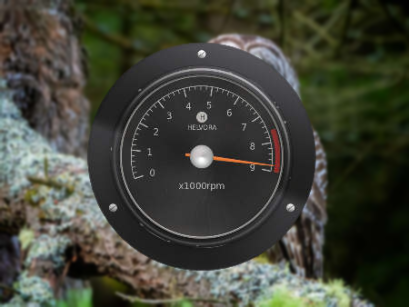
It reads 8800,rpm
